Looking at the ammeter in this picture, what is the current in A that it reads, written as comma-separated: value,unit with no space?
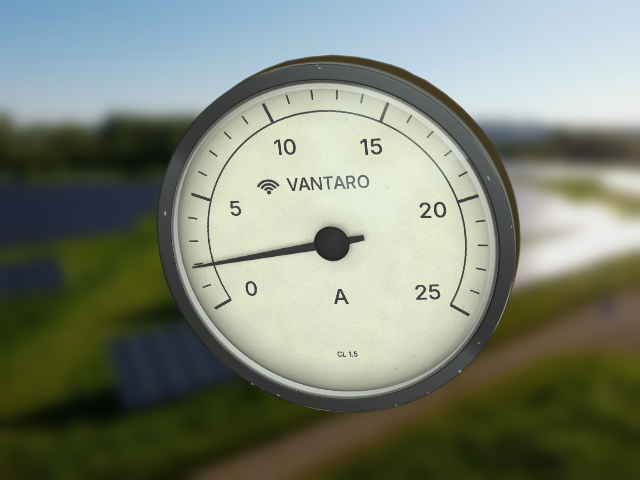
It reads 2,A
